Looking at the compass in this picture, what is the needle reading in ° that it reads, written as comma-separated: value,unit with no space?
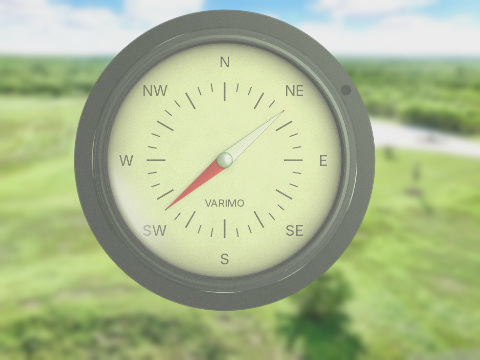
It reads 230,°
